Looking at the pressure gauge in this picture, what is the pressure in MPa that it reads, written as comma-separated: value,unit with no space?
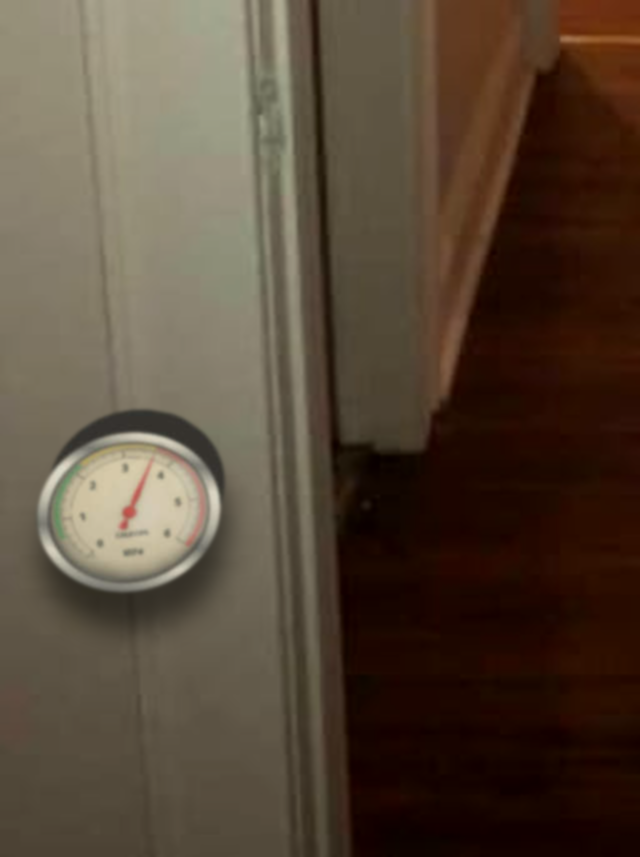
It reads 3.6,MPa
